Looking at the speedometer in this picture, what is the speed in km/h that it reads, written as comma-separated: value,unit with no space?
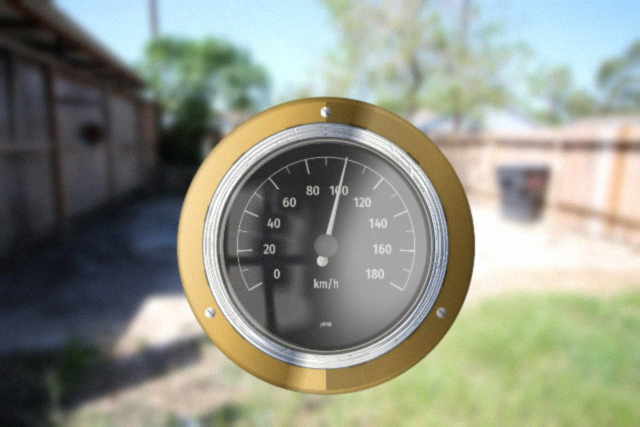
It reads 100,km/h
